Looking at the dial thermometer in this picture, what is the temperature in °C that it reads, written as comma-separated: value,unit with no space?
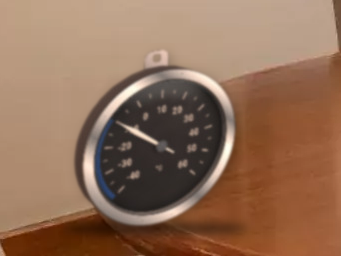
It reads -10,°C
